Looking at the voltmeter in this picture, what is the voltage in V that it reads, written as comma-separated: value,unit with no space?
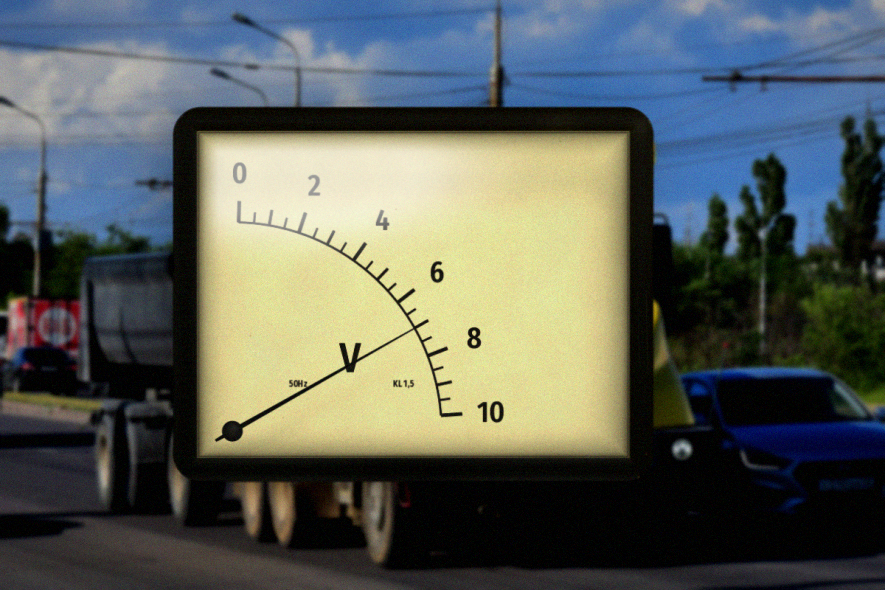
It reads 7,V
